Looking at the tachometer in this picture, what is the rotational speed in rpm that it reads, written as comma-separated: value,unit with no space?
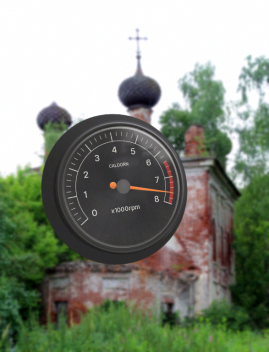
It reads 7600,rpm
